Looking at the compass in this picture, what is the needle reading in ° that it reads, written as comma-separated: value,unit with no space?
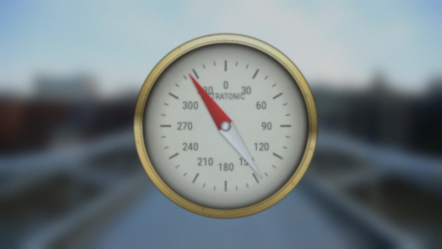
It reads 325,°
